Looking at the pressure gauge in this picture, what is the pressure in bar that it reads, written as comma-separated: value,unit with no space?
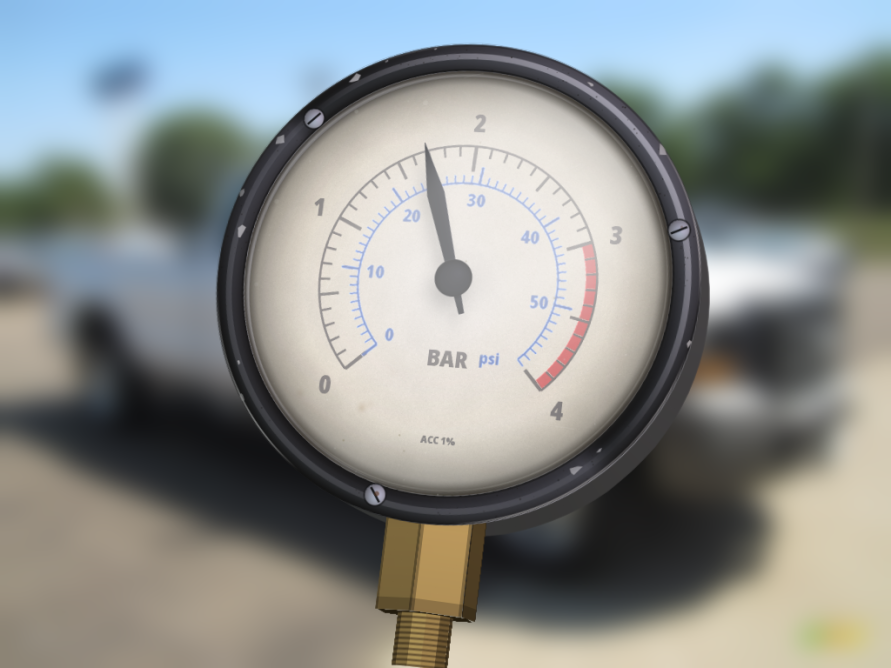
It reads 1.7,bar
